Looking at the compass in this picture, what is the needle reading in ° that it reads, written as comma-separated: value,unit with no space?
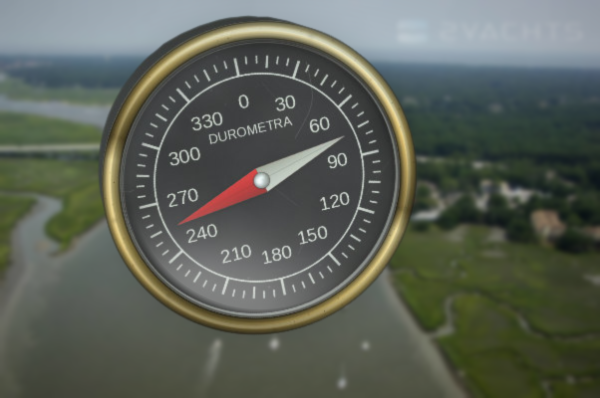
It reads 255,°
